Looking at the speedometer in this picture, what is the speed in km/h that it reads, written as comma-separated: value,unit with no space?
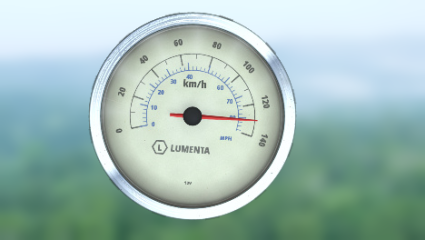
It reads 130,km/h
